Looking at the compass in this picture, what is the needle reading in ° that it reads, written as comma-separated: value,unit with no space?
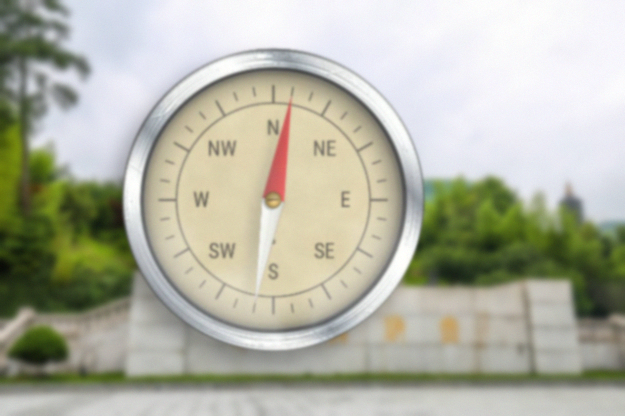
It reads 10,°
